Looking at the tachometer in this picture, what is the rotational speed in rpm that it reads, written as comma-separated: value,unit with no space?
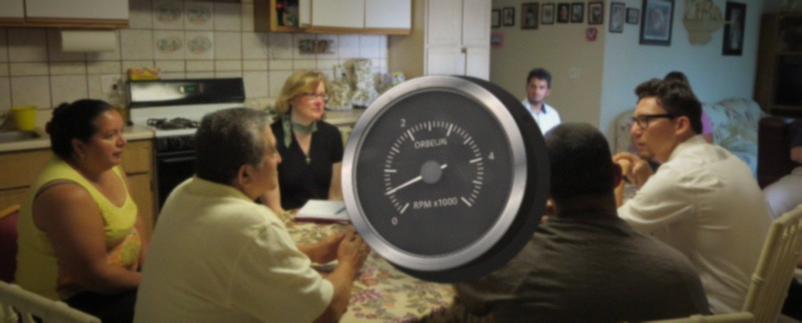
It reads 500,rpm
